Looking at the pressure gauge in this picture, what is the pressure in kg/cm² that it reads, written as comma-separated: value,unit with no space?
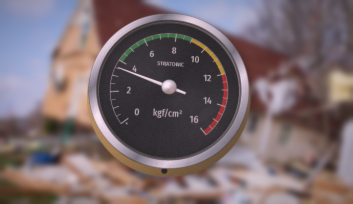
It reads 3.5,kg/cm²
